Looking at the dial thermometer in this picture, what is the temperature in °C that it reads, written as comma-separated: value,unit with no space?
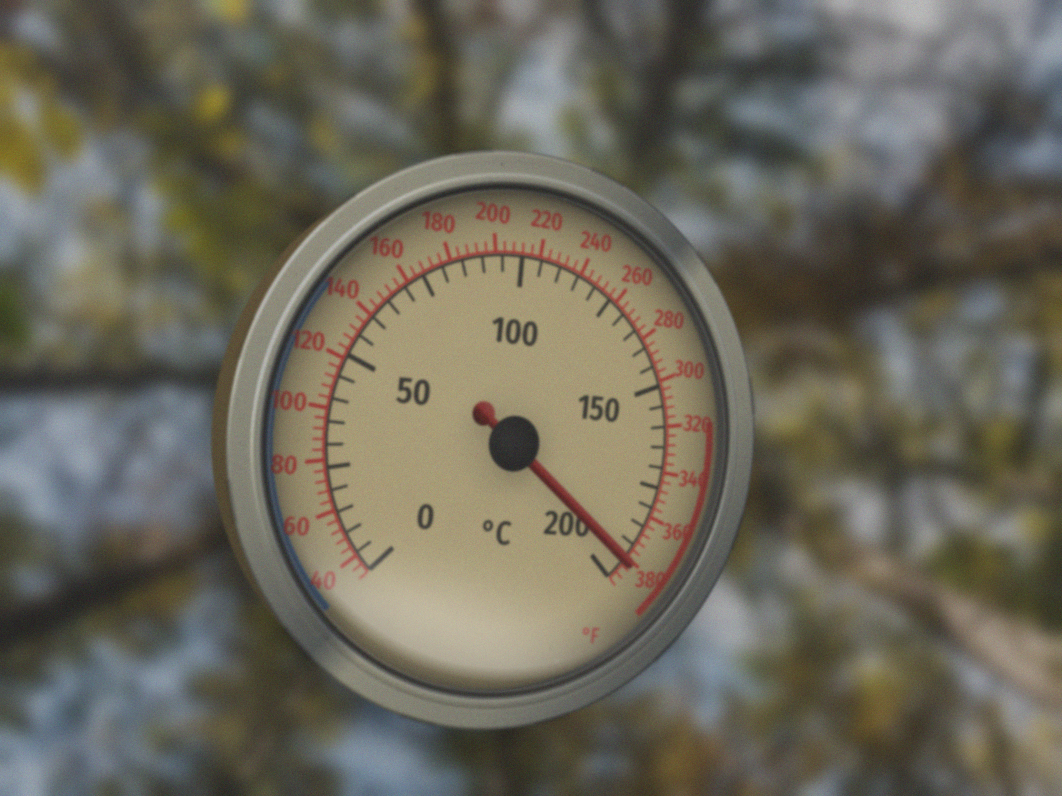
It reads 195,°C
